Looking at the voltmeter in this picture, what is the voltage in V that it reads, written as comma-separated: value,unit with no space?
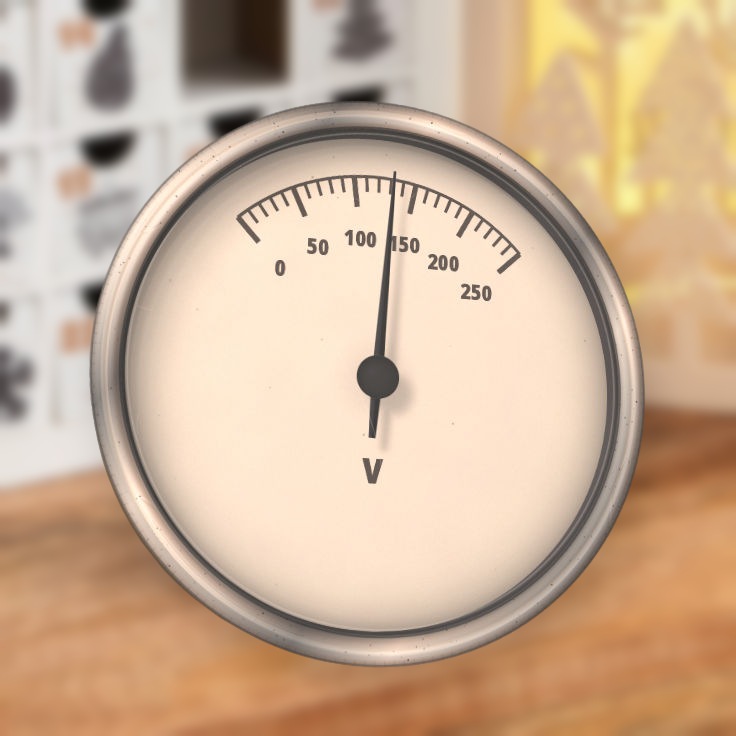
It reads 130,V
